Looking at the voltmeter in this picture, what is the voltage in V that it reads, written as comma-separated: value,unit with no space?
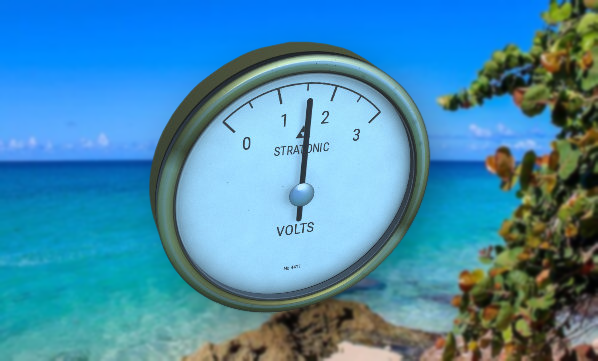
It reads 1.5,V
